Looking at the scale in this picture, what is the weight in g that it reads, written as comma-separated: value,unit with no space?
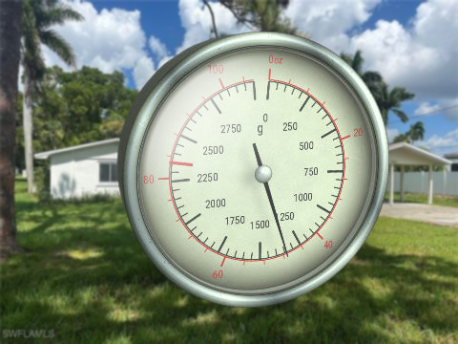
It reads 1350,g
